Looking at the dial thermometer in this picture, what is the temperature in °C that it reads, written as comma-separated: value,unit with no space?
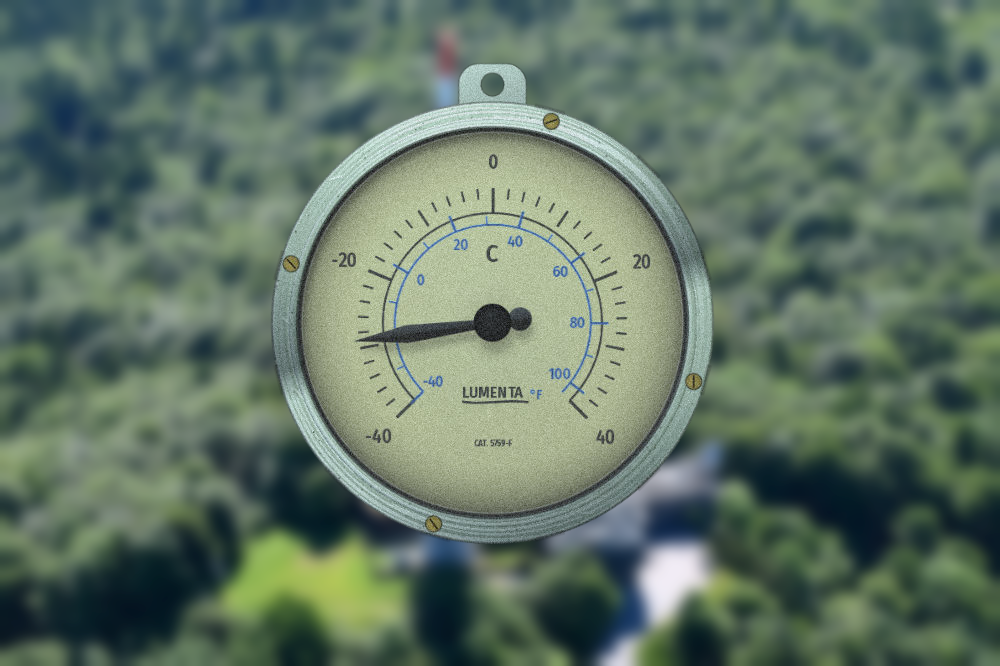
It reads -29,°C
